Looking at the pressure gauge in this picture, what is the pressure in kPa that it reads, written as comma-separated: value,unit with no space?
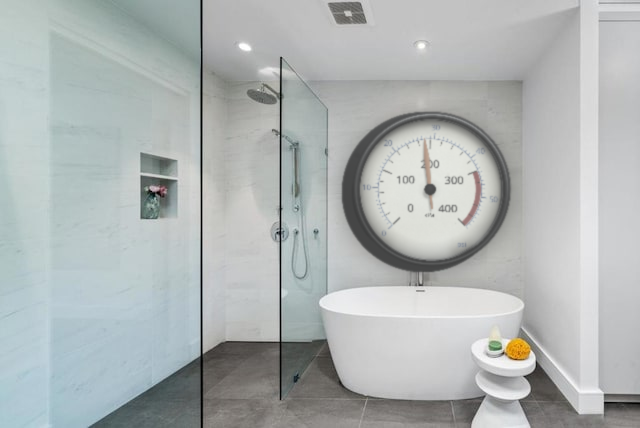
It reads 190,kPa
